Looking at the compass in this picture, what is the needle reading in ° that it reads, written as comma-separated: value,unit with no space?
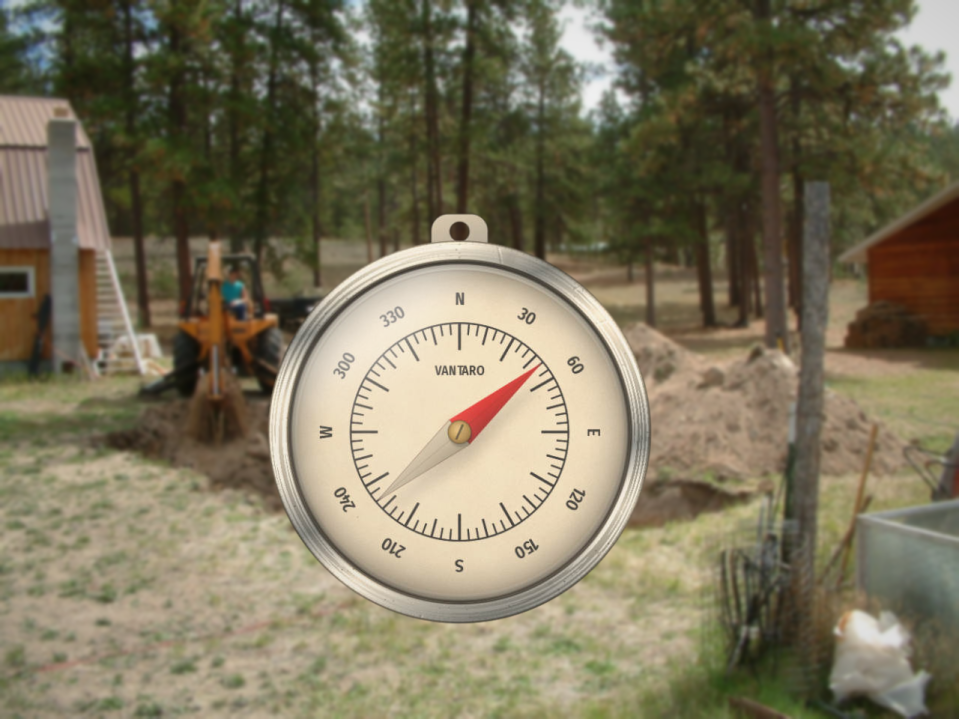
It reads 50,°
